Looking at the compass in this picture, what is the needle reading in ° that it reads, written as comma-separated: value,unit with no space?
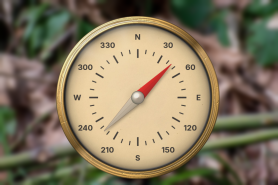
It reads 45,°
